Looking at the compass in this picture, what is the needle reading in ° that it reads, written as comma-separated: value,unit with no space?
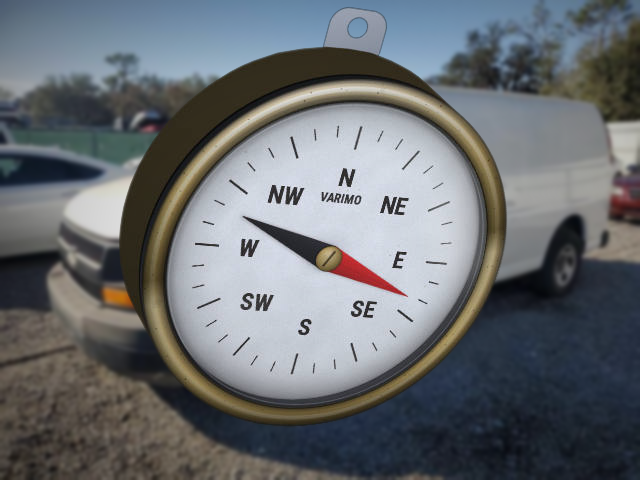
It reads 110,°
